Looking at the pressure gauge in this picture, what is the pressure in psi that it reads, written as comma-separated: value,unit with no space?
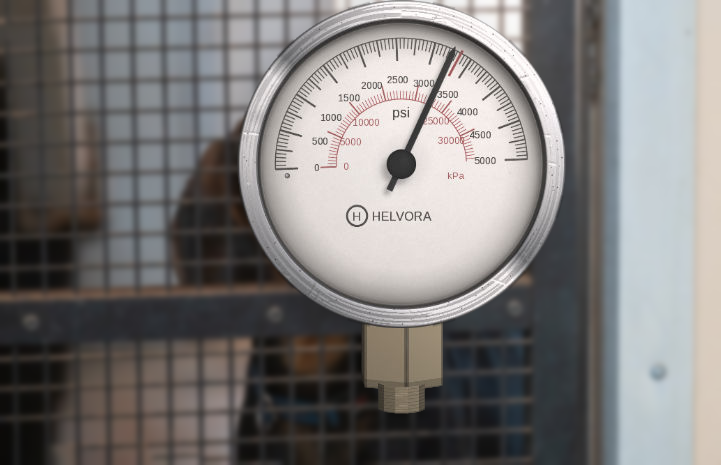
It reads 3250,psi
